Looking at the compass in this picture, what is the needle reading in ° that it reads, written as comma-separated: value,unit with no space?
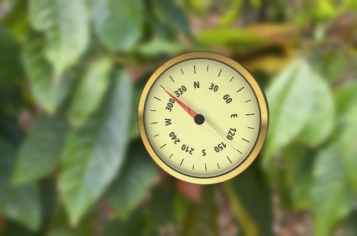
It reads 315,°
